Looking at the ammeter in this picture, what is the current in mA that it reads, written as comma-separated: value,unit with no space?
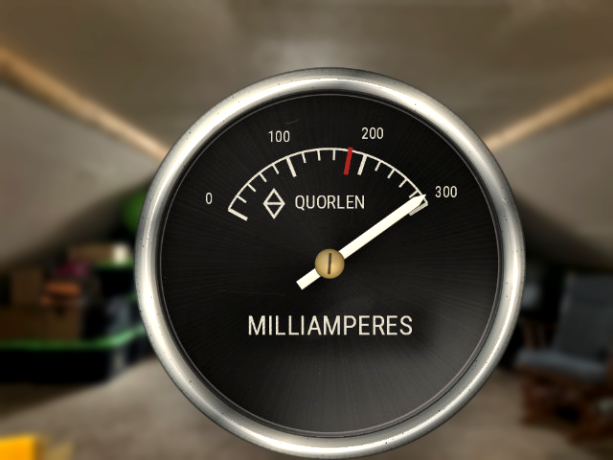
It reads 290,mA
